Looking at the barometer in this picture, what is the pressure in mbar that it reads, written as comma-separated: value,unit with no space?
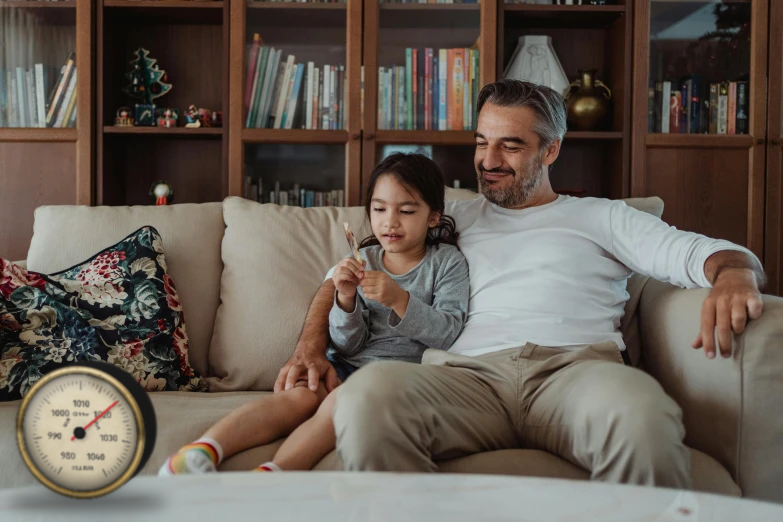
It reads 1020,mbar
